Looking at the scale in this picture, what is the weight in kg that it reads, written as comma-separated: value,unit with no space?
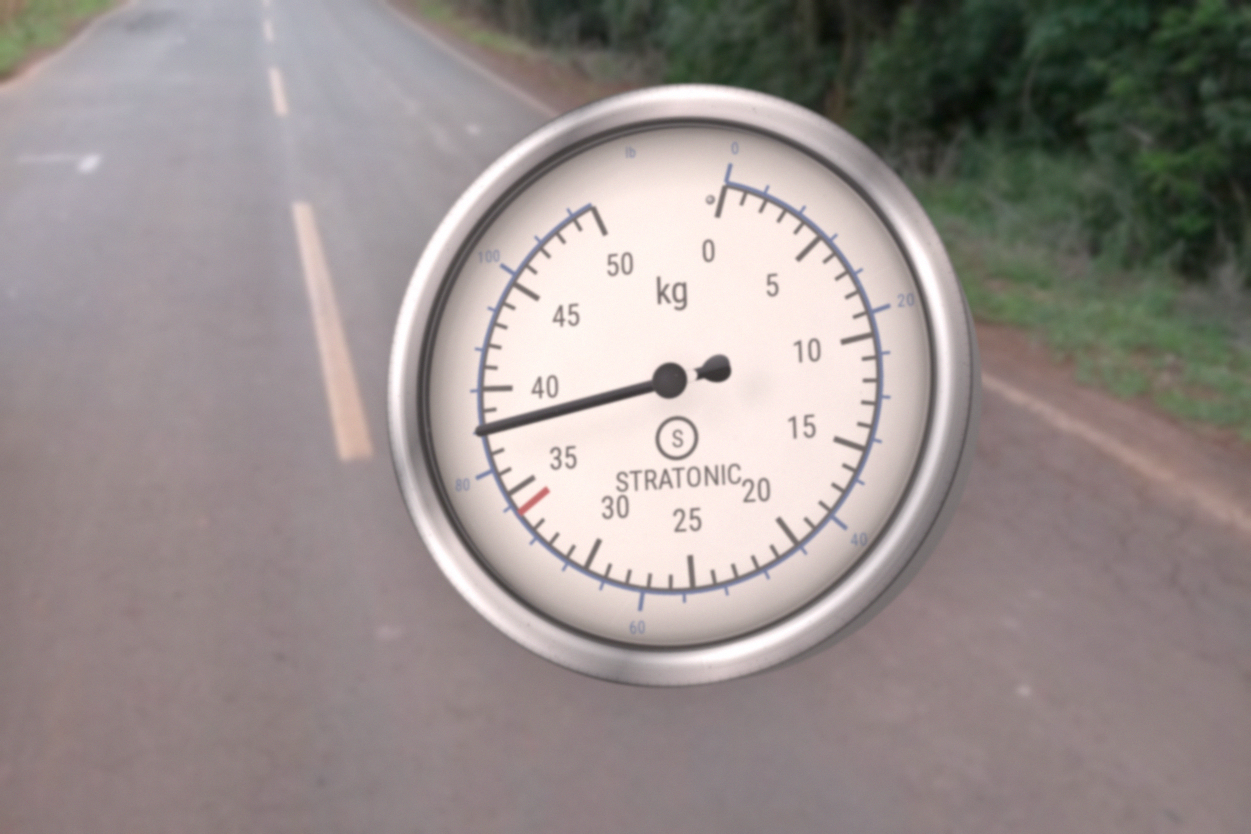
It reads 38,kg
